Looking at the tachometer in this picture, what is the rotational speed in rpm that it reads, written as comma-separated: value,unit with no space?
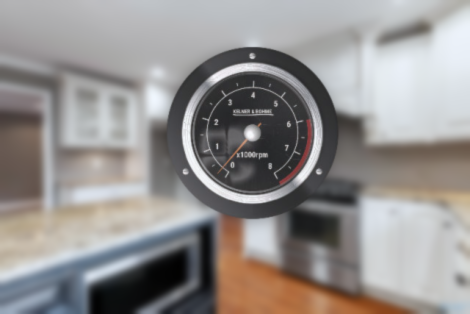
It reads 250,rpm
